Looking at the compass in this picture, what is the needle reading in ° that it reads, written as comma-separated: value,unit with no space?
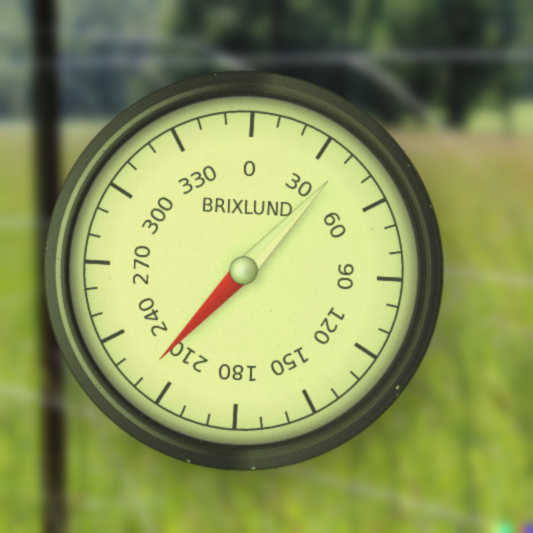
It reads 220,°
